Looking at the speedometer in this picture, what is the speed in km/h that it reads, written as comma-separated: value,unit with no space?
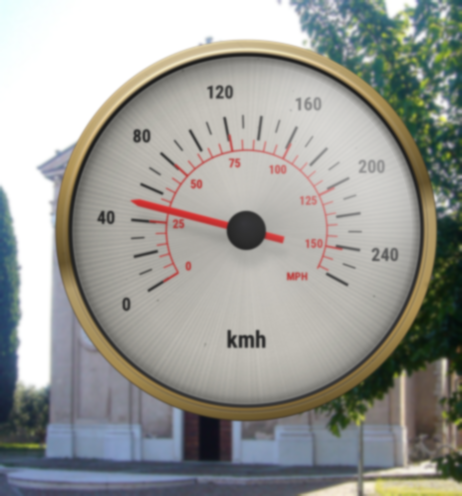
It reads 50,km/h
